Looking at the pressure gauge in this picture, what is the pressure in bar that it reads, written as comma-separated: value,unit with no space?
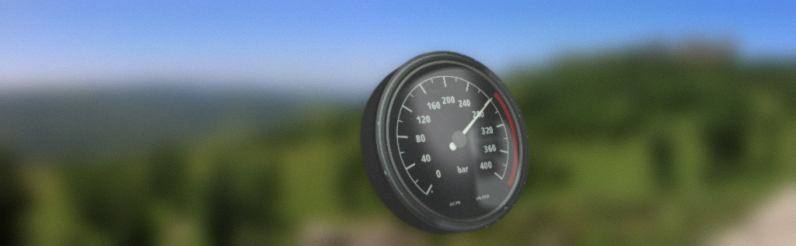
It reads 280,bar
